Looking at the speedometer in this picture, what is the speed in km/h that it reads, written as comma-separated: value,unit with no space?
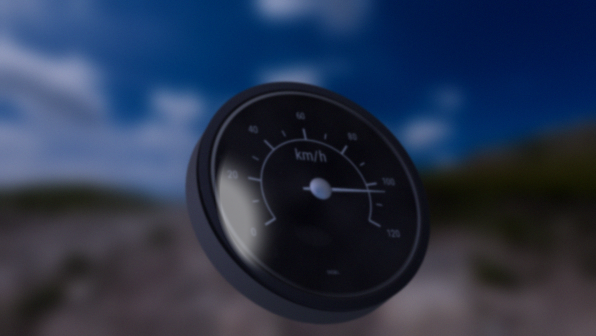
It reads 105,km/h
